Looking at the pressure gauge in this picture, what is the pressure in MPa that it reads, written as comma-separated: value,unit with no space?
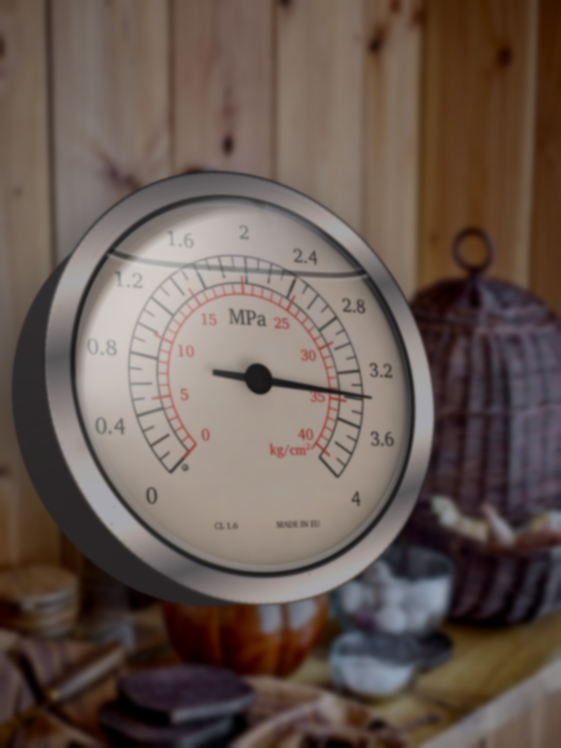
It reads 3.4,MPa
